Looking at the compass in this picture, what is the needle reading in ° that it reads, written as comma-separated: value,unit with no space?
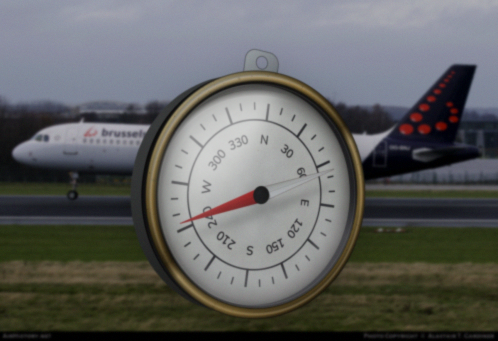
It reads 245,°
